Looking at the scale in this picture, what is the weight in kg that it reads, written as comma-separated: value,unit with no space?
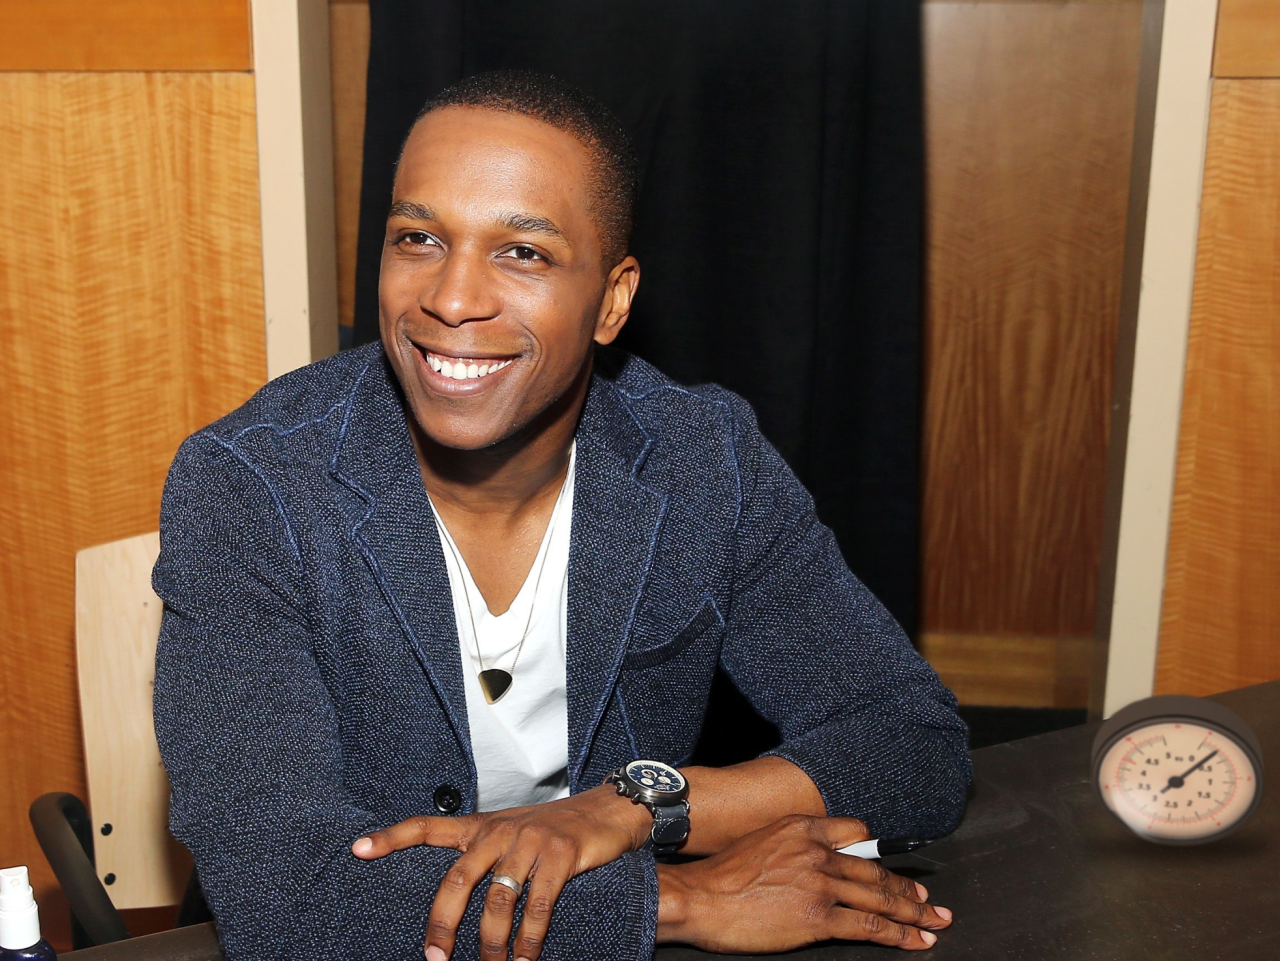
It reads 0.25,kg
